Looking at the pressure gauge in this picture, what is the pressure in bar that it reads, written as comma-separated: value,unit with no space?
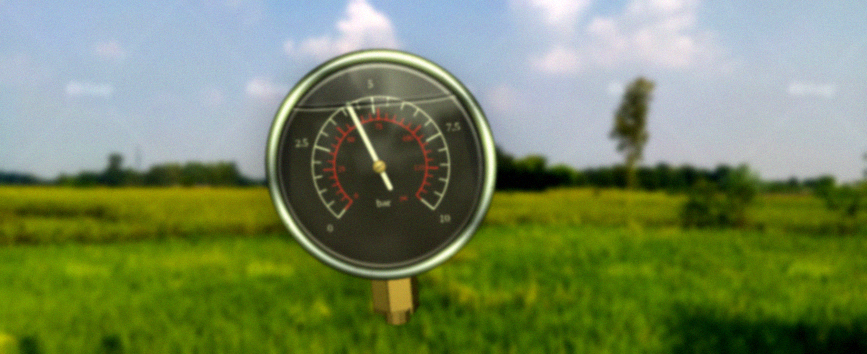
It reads 4.25,bar
